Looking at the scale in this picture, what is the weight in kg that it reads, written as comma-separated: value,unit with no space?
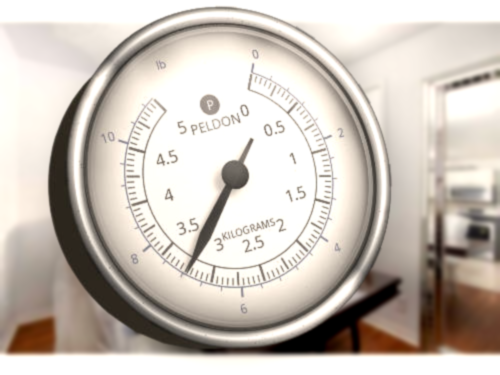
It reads 3.25,kg
